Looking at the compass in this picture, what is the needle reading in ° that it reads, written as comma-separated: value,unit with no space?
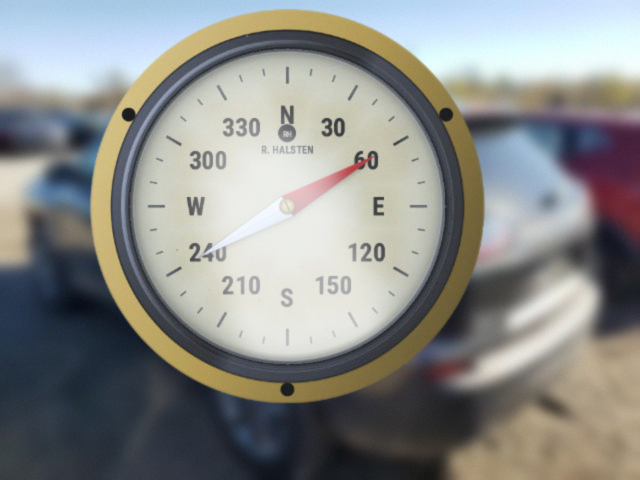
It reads 60,°
